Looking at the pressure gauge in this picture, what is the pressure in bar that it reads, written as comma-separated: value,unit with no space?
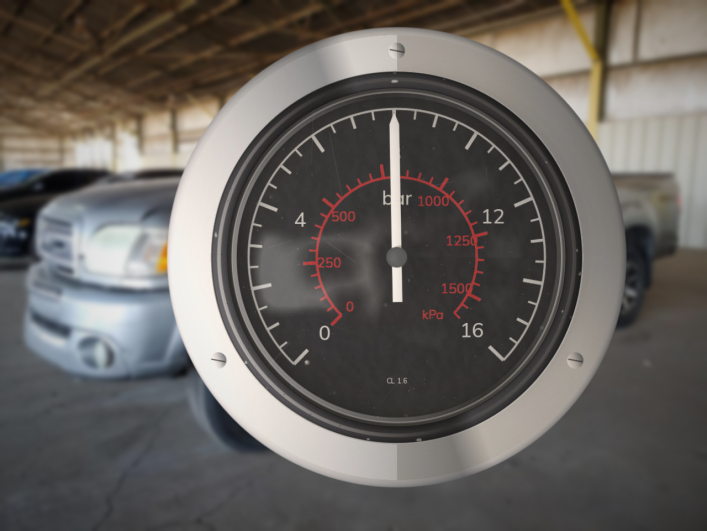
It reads 8,bar
